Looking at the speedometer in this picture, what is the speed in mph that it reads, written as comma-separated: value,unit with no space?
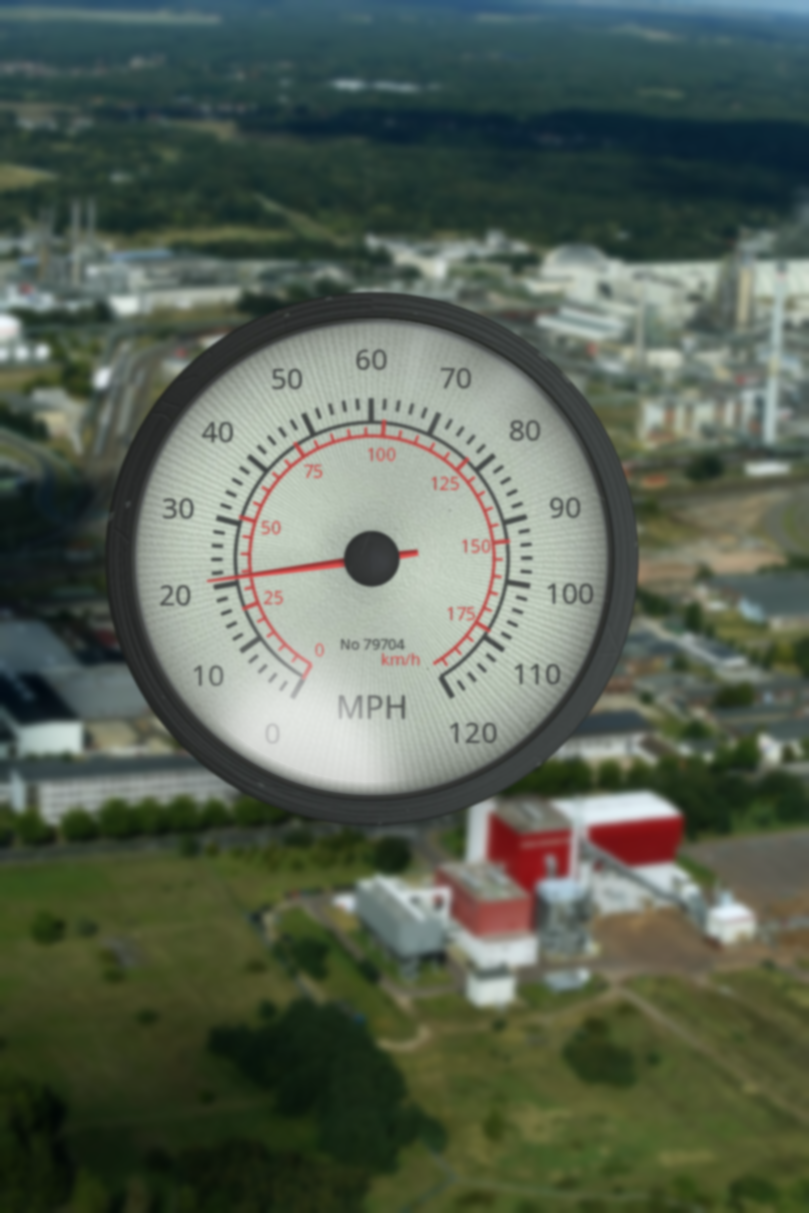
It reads 21,mph
